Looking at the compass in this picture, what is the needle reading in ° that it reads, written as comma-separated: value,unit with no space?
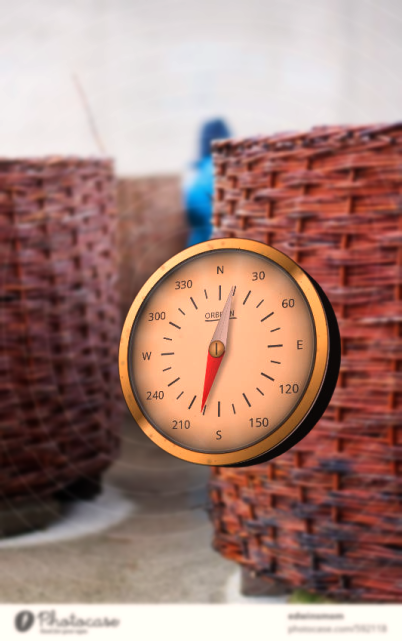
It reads 195,°
